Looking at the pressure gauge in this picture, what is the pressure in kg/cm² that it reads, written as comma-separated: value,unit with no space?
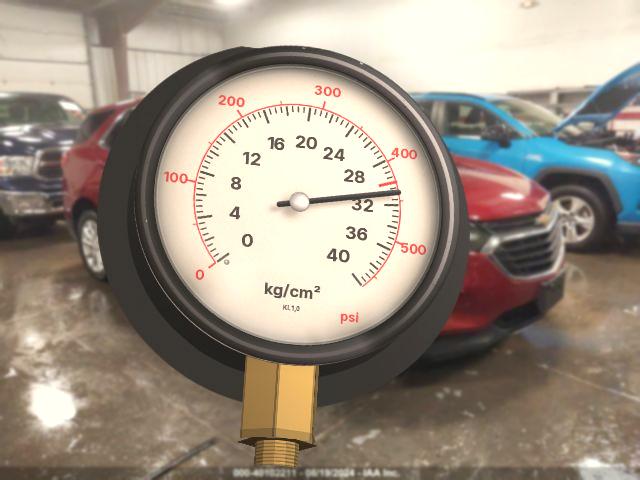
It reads 31,kg/cm²
